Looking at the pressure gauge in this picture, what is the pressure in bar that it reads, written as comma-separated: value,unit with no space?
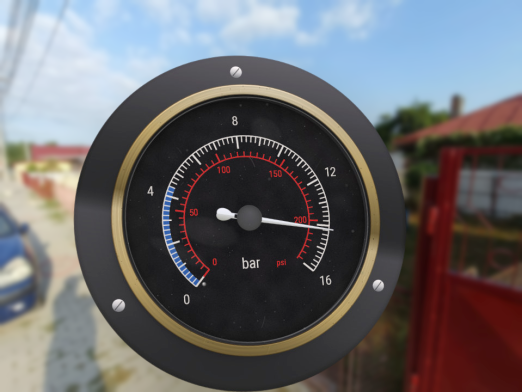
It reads 14.2,bar
